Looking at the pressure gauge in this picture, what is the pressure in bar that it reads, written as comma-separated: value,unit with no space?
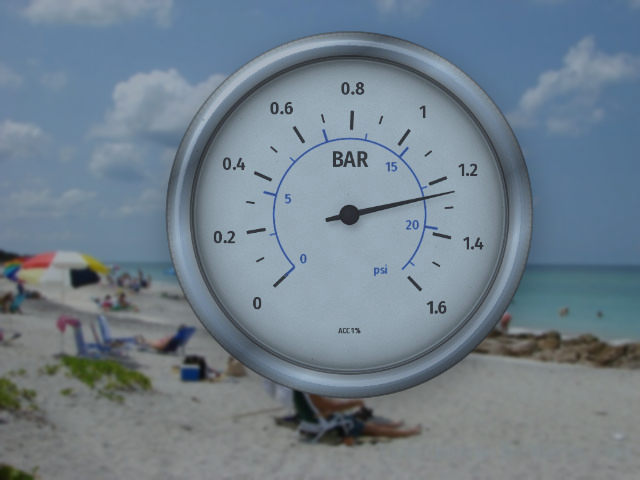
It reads 1.25,bar
